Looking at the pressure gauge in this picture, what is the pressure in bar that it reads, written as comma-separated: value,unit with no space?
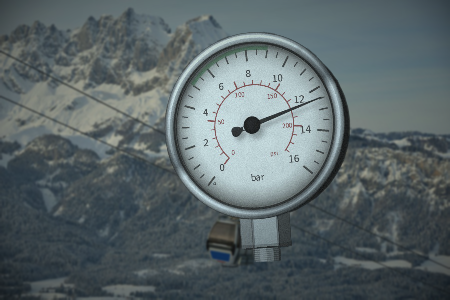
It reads 12.5,bar
